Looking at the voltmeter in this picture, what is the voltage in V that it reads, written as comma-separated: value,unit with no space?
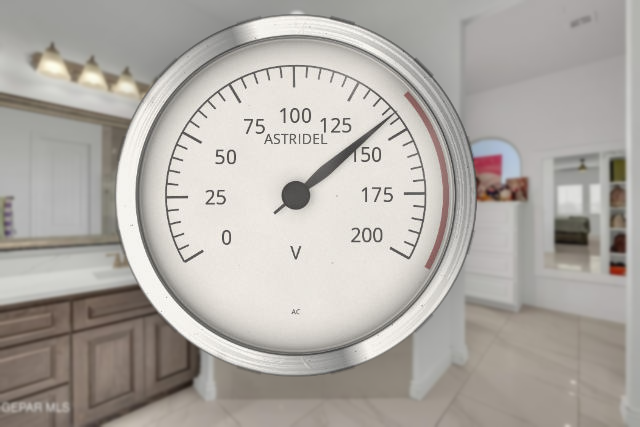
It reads 142.5,V
